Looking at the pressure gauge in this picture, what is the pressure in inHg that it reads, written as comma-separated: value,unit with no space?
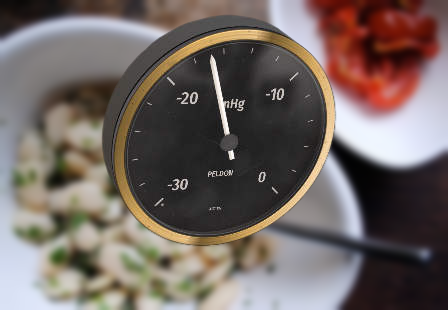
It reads -17,inHg
